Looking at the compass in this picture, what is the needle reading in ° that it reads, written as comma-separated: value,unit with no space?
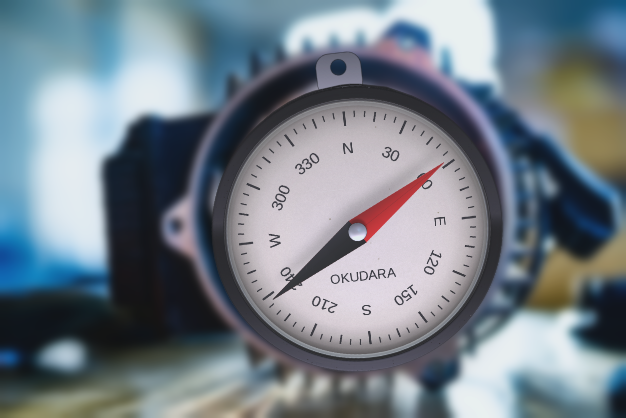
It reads 57.5,°
